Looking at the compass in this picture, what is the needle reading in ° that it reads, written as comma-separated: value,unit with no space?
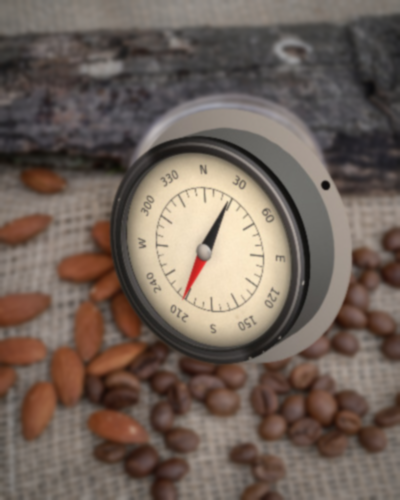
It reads 210,°
